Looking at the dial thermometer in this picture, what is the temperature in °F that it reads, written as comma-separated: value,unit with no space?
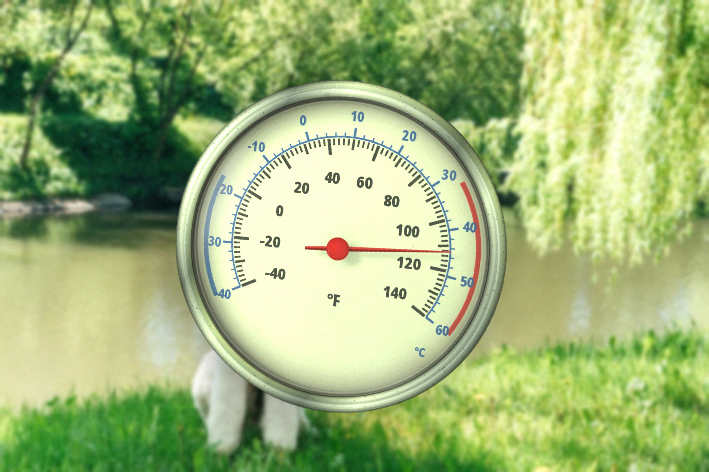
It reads 112,°F
